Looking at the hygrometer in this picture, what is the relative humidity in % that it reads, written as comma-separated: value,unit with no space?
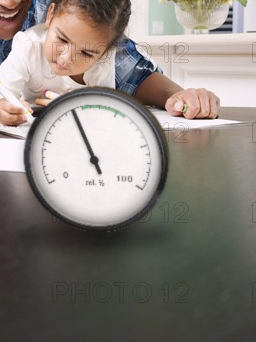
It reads 40,%
